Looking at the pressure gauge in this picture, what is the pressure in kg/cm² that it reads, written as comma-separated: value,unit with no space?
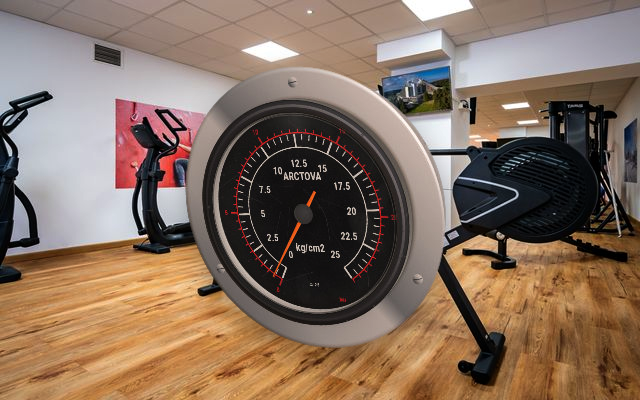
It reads 0.5,kg/cm²
